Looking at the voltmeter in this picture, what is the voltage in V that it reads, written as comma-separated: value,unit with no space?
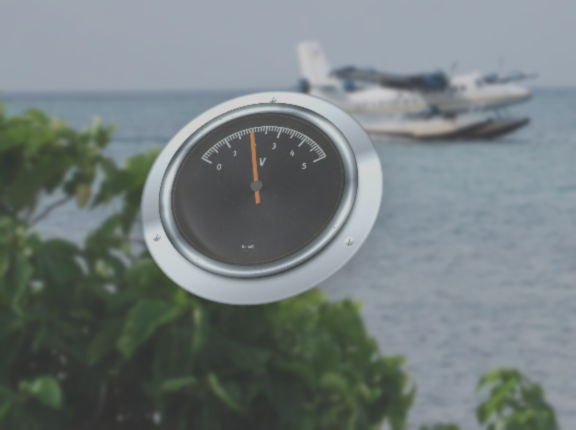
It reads 2,V
